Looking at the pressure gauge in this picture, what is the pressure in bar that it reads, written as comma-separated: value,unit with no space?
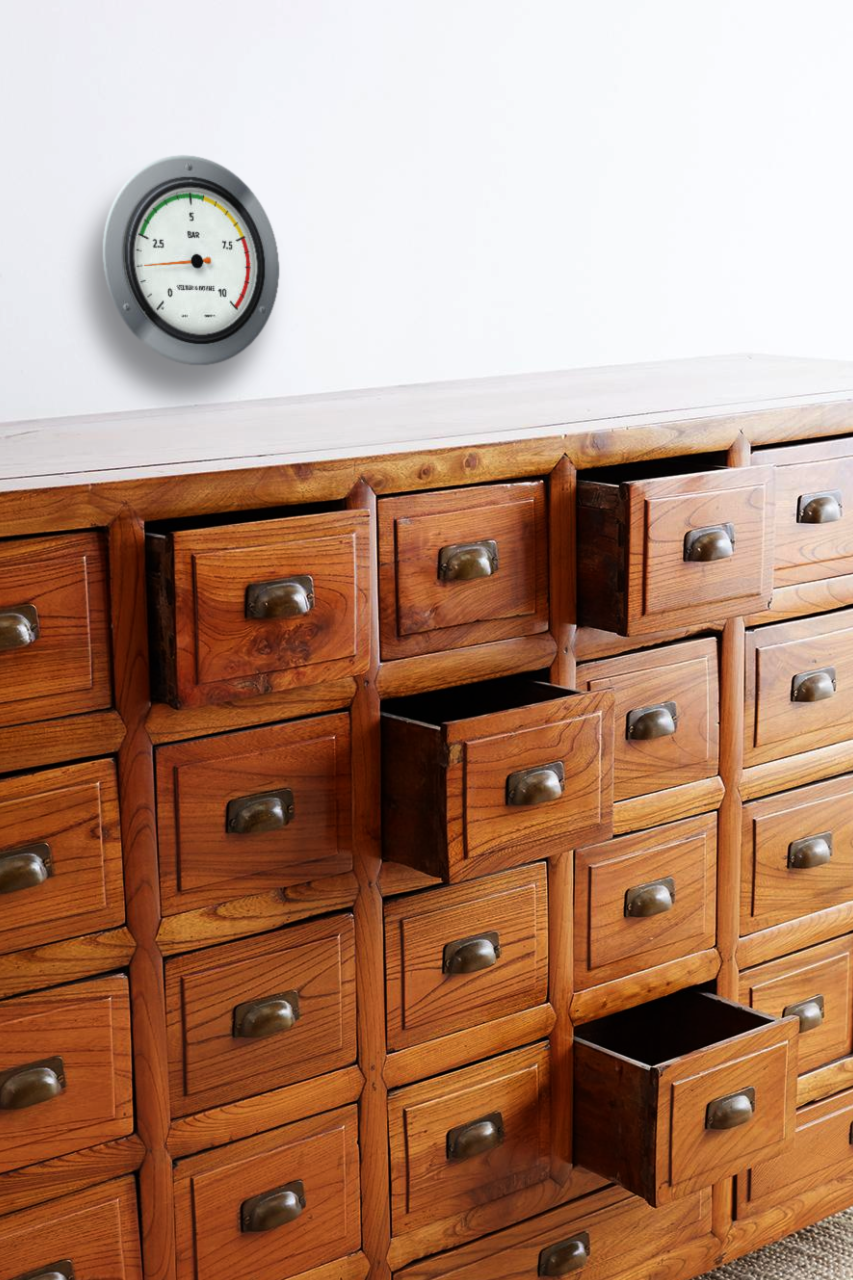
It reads 1.5,bar
